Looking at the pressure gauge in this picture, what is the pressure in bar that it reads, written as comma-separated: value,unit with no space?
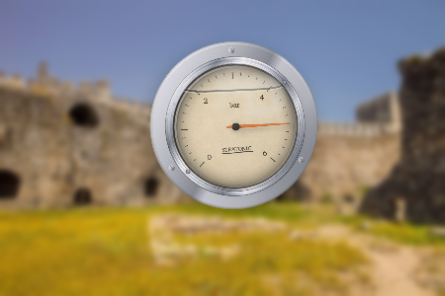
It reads 5,bar
